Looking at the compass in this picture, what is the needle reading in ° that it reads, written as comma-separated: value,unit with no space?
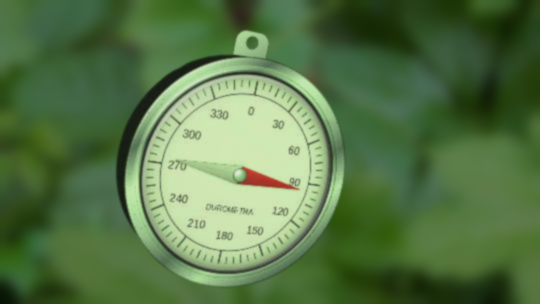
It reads 95,°
